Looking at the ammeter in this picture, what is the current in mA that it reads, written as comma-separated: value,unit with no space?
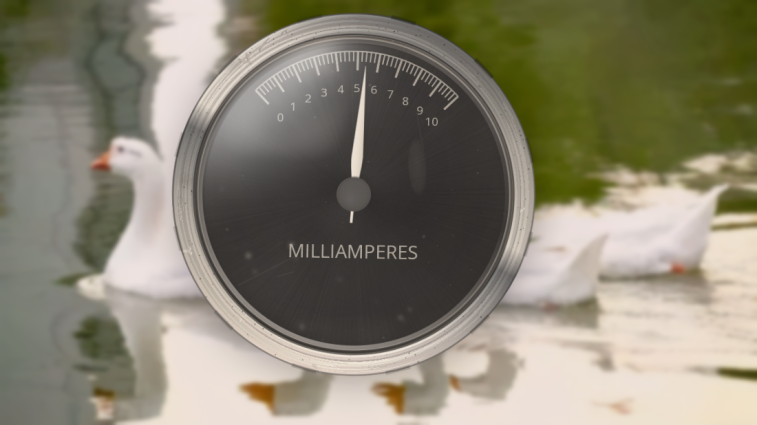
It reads 5.4,mA
